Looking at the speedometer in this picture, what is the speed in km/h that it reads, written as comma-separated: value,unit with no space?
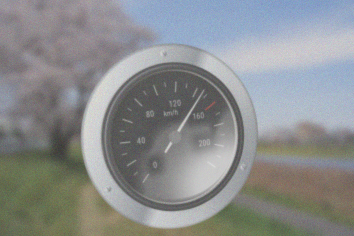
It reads 145,km/h
